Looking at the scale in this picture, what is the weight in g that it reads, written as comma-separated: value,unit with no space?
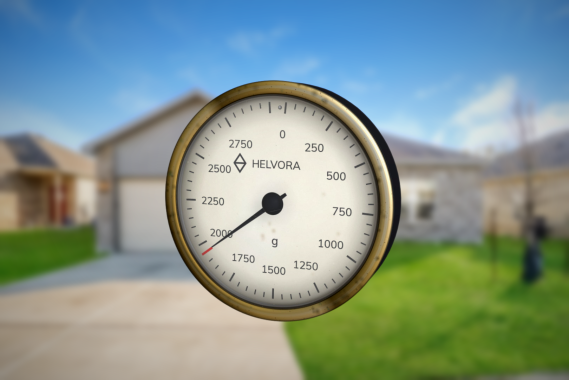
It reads 1950,g
